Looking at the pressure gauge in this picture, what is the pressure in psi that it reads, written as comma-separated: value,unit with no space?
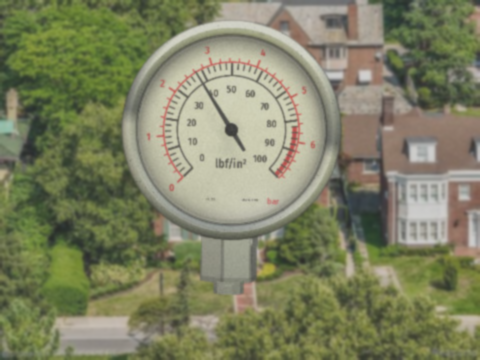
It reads 38,psi
